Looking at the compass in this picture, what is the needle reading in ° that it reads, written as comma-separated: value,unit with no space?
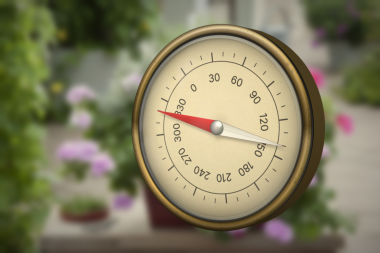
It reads 320,°
